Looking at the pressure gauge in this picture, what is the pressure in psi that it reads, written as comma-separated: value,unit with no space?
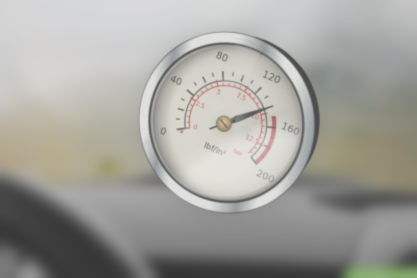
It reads 140,psi
